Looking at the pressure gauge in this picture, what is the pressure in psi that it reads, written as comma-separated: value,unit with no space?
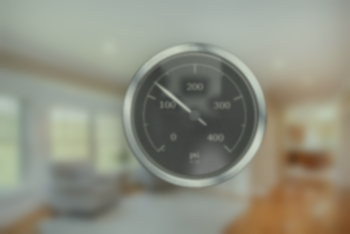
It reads 125,psi
